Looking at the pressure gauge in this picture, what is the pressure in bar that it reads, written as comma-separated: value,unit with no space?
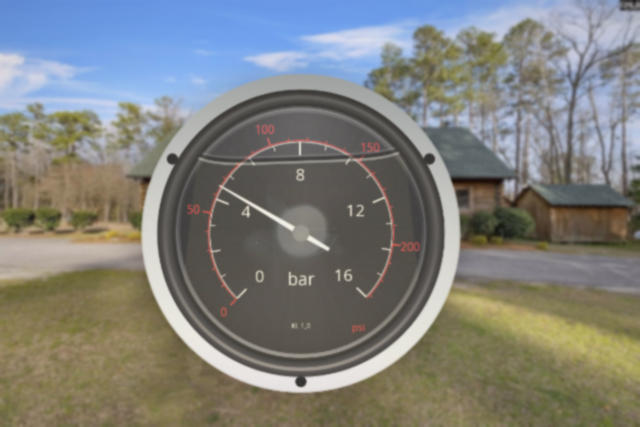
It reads 4.5,bar
